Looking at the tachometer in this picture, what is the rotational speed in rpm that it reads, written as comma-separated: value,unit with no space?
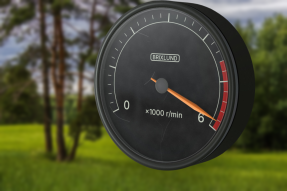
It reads 5800,rpm
